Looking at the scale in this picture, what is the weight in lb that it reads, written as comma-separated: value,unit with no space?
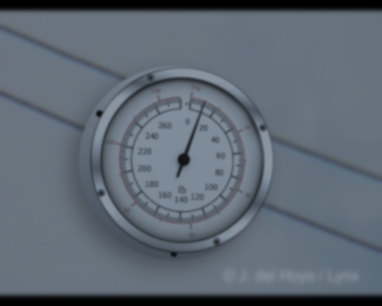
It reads 10,lb
